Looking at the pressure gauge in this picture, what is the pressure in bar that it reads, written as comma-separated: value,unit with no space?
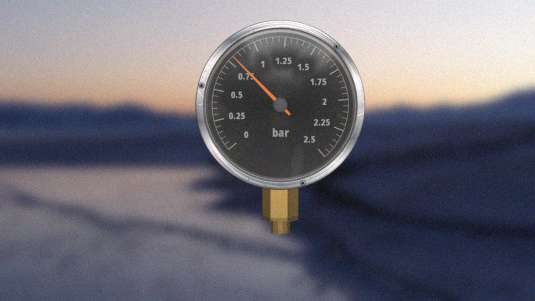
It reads 0.8,bar
